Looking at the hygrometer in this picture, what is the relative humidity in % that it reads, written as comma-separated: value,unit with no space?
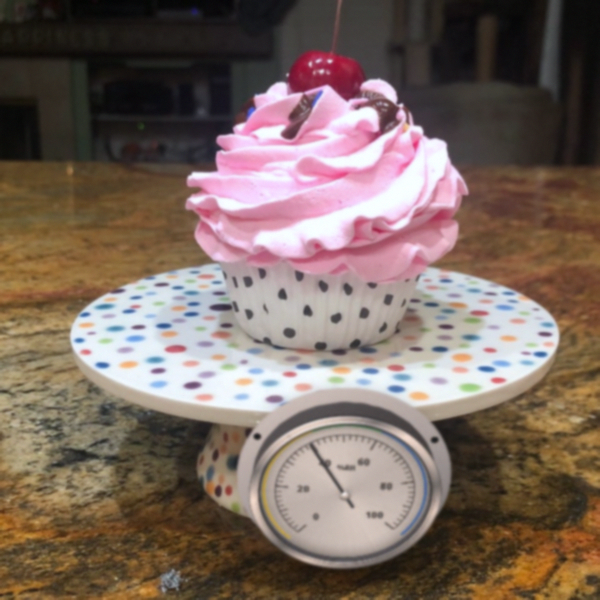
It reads 40,%
